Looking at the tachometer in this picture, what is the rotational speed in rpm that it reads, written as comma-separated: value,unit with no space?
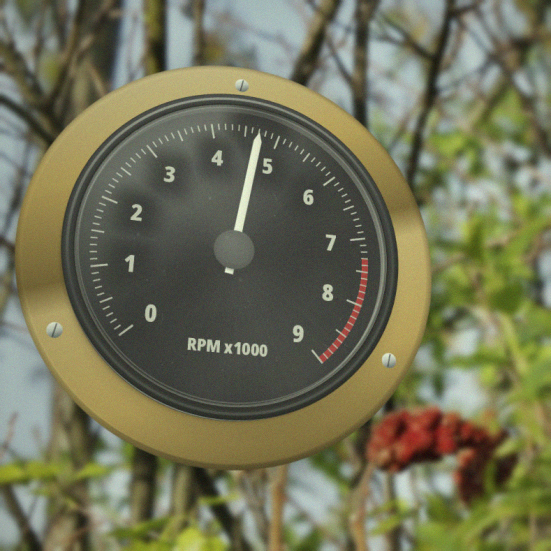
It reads 4700,rpm
